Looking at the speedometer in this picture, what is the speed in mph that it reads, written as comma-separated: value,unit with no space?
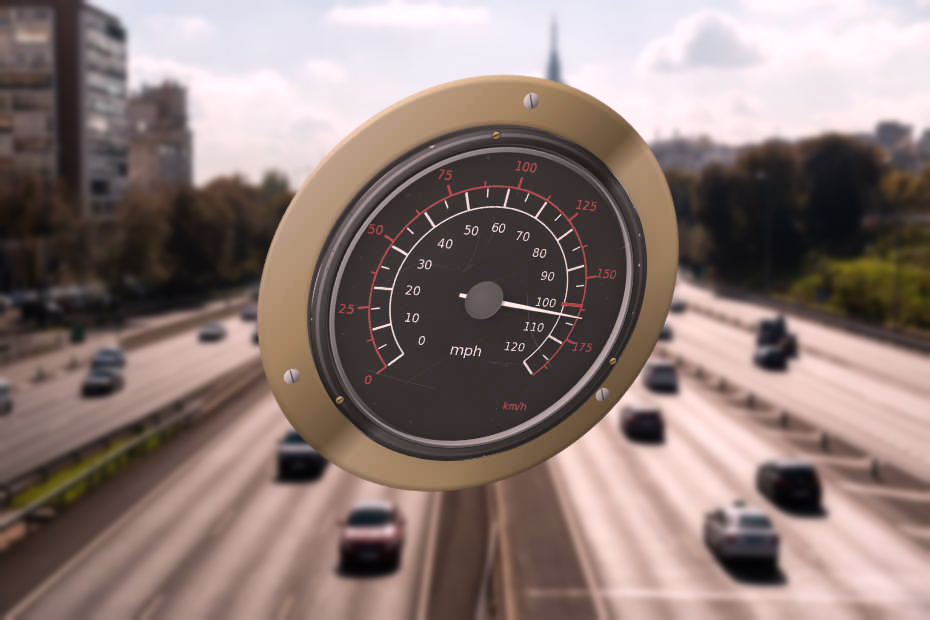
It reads 102.5,mph
